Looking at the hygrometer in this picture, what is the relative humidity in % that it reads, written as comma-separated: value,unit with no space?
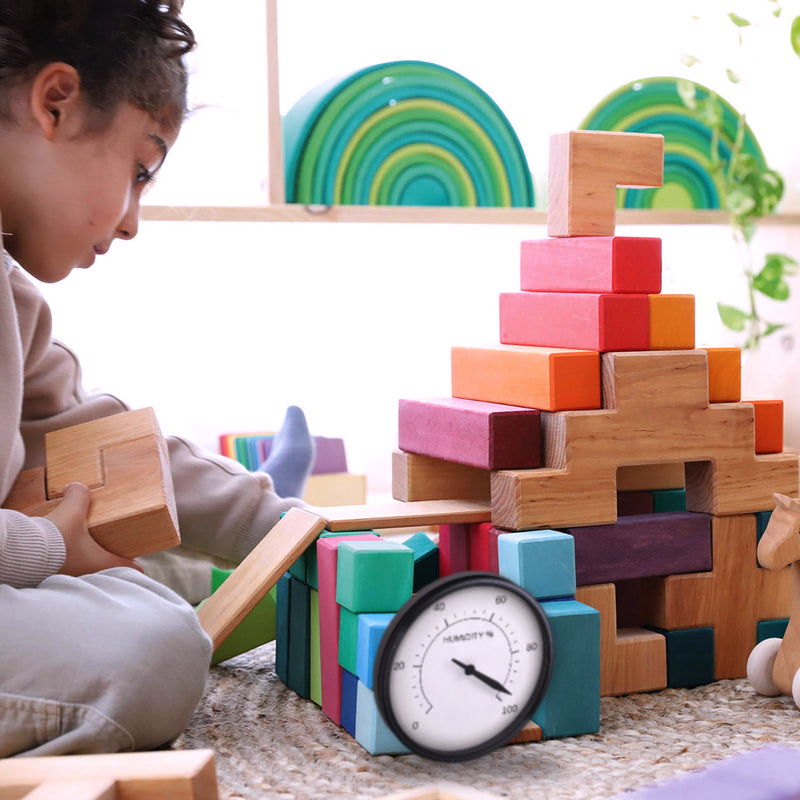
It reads 96,%
